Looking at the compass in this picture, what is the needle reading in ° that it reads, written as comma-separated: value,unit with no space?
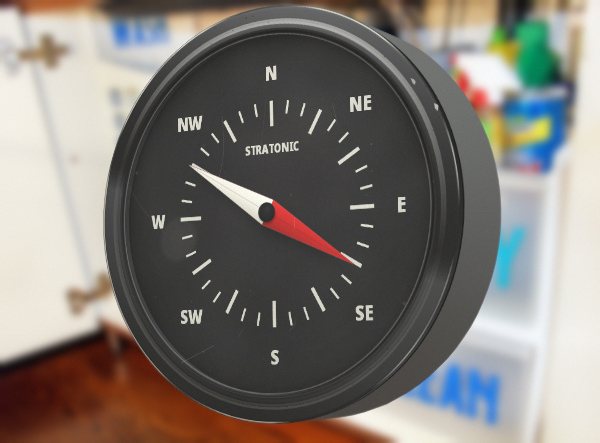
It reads 120,°
